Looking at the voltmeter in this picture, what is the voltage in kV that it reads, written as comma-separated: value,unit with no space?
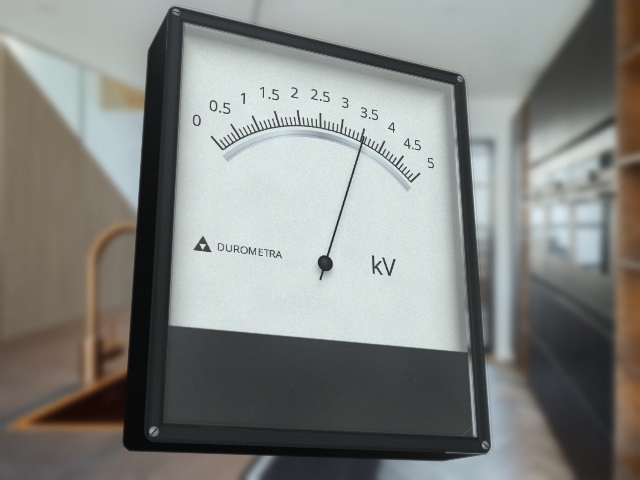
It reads 3.5,kV
